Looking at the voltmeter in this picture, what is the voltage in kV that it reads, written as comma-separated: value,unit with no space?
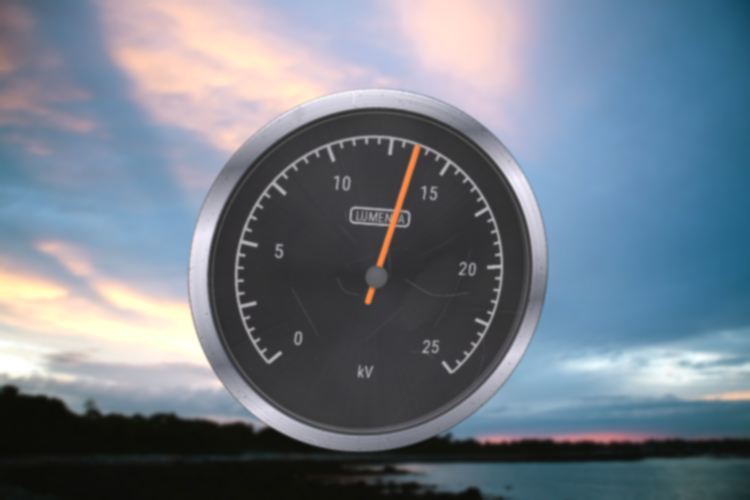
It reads 13.5,kV
